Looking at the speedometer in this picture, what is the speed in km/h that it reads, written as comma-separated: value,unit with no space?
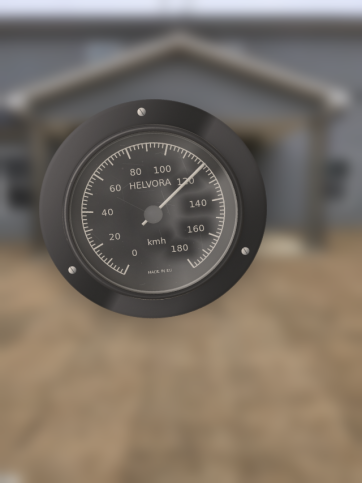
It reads 120,km/h
